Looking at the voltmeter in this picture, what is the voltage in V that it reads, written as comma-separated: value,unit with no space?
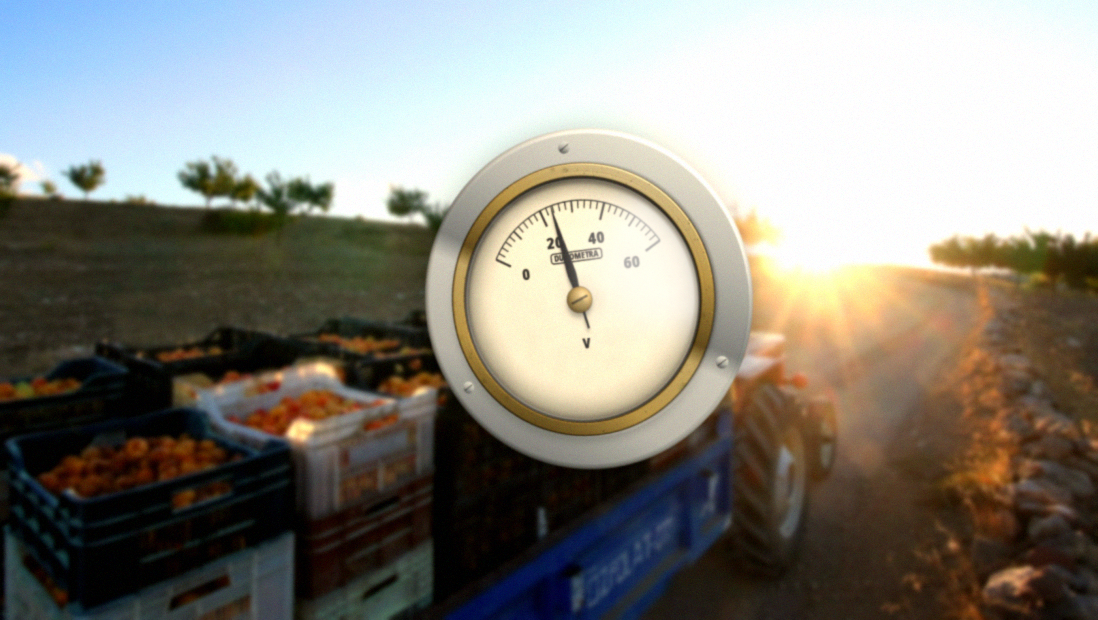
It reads 24,V
